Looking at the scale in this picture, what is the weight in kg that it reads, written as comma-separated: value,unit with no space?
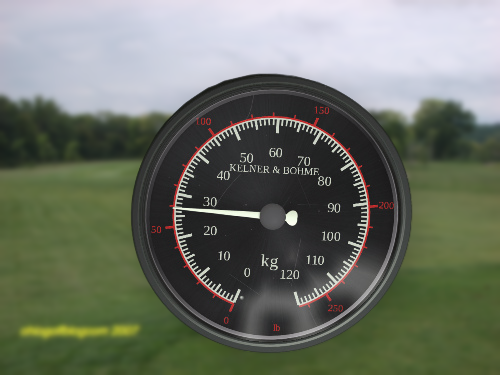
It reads 27,kg
